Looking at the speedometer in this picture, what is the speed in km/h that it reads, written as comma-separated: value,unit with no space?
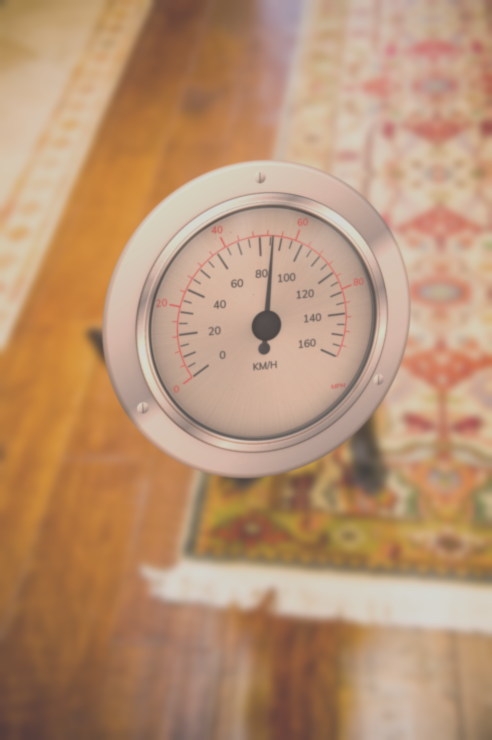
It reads 85,km/h
